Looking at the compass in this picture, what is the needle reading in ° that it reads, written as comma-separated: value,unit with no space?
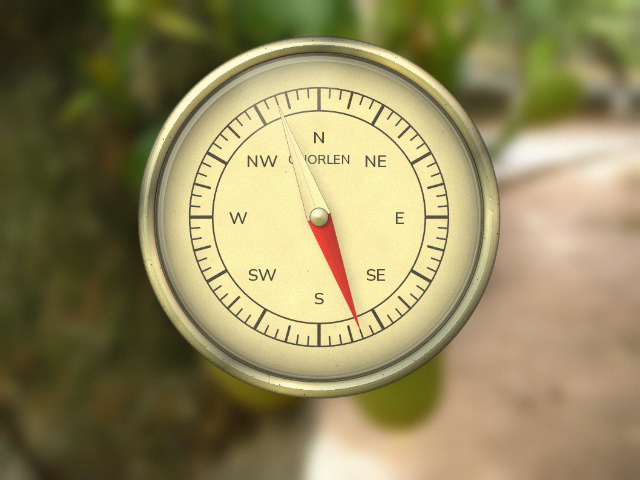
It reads 160,°
